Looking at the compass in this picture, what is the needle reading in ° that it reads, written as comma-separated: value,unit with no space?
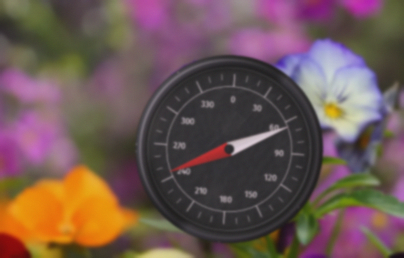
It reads 245,°
